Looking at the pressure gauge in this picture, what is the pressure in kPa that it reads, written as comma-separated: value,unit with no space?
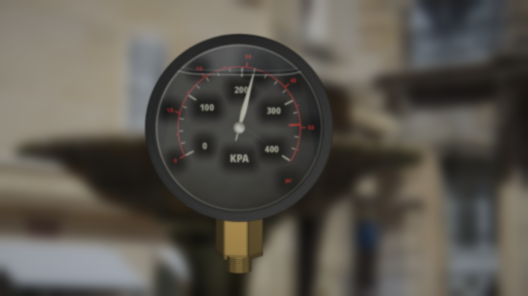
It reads 220,kPa
